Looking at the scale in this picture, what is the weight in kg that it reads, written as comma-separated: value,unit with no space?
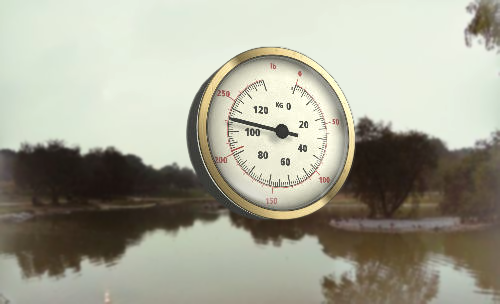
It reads 105,kg
